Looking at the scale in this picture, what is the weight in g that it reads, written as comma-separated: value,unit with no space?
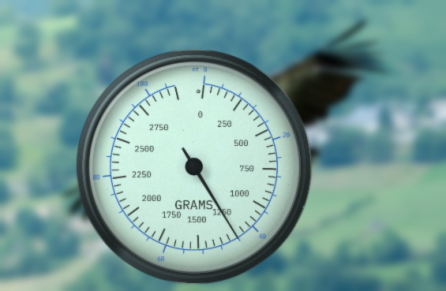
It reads 1250,g
